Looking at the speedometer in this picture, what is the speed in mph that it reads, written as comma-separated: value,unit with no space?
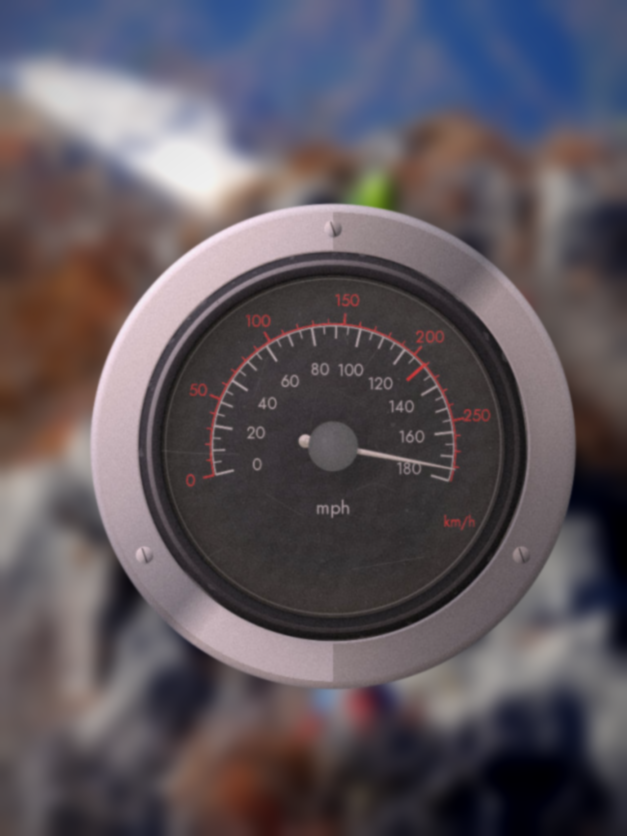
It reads 175,mph
